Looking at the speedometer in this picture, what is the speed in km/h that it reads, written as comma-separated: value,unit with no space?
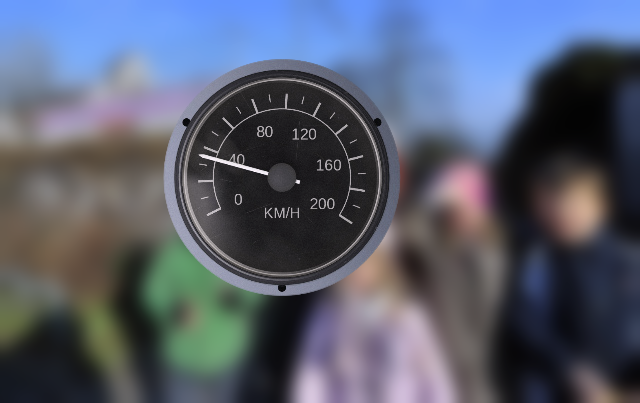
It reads 35,km/h
